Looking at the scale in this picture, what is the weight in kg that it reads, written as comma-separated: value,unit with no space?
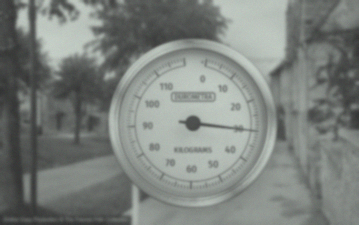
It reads 30,kg
